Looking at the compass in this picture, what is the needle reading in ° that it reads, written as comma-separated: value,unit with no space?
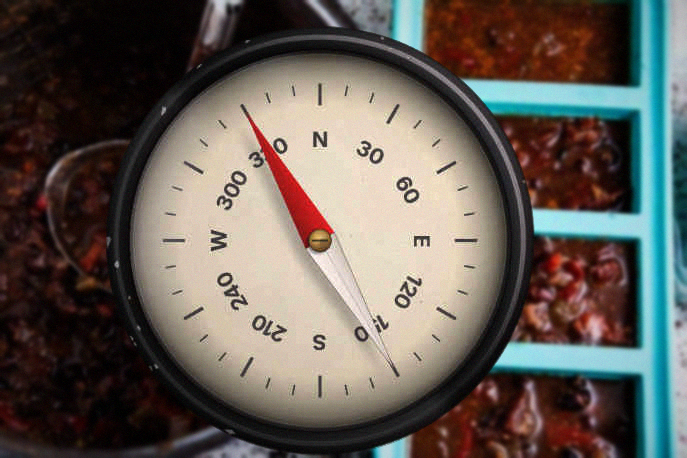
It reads 330,°
